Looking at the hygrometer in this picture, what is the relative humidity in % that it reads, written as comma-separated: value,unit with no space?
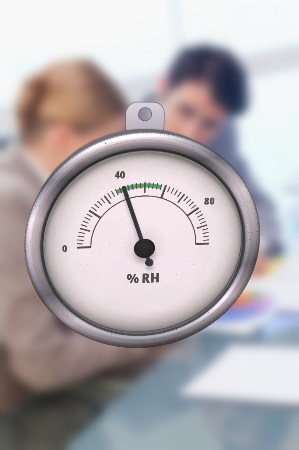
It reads 40,%
